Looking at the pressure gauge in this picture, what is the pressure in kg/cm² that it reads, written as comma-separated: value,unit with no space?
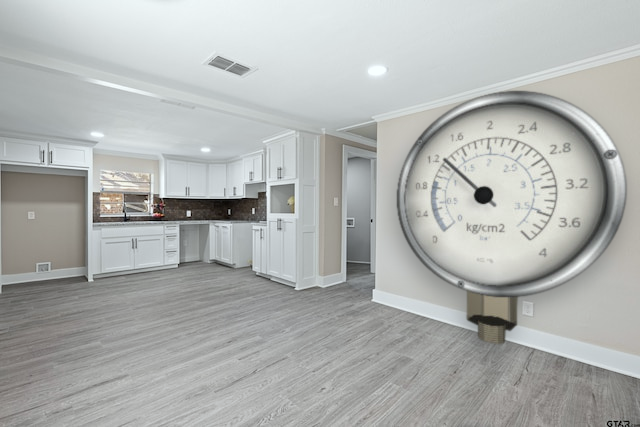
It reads 1.3,kg/cm²
